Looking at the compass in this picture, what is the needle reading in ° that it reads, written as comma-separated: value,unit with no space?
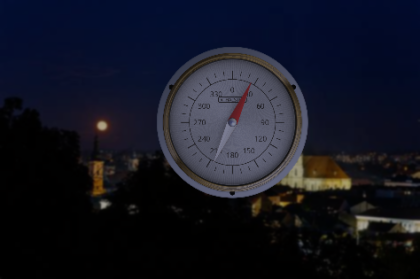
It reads 25,°
